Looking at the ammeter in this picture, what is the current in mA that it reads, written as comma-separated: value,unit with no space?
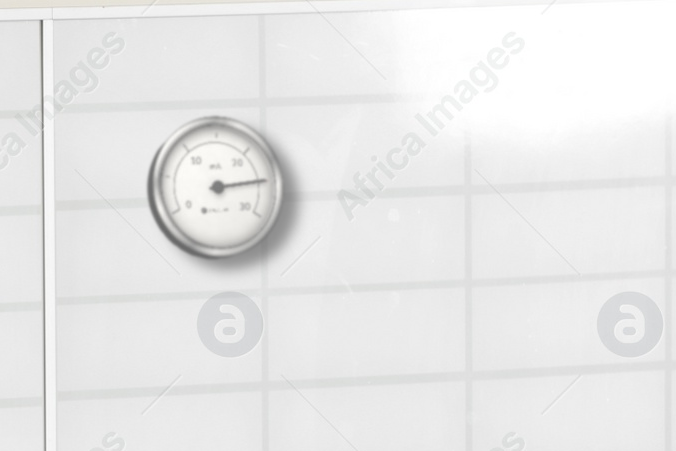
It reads 25,mA
